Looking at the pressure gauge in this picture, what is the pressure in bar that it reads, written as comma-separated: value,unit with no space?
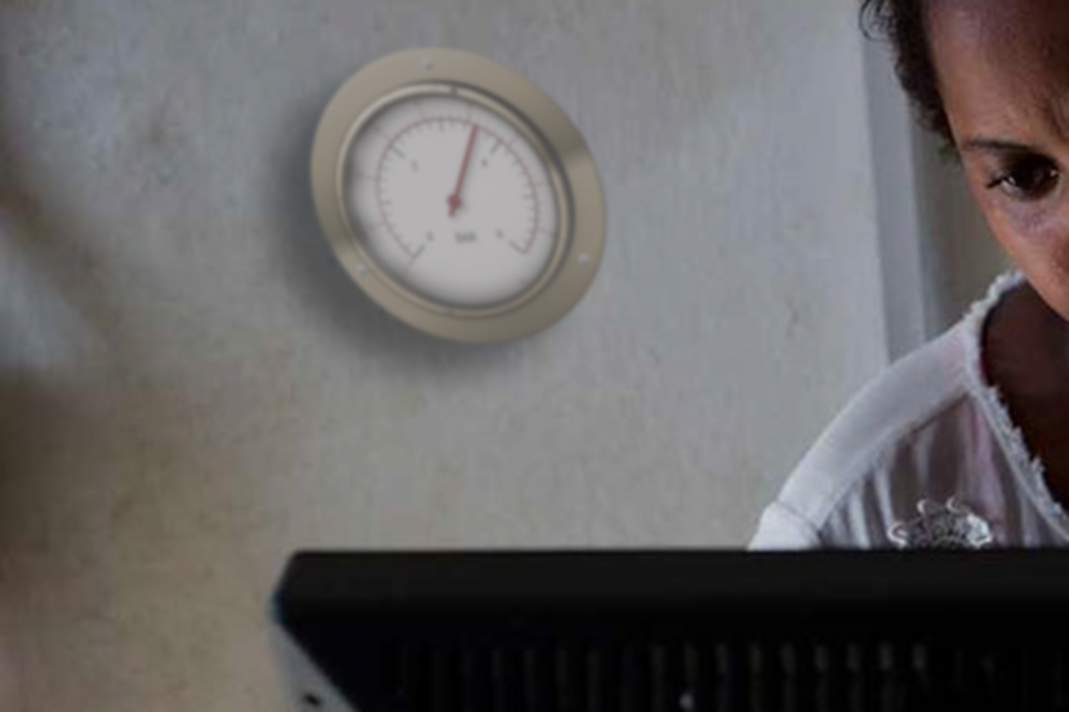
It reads 3.6,bar
